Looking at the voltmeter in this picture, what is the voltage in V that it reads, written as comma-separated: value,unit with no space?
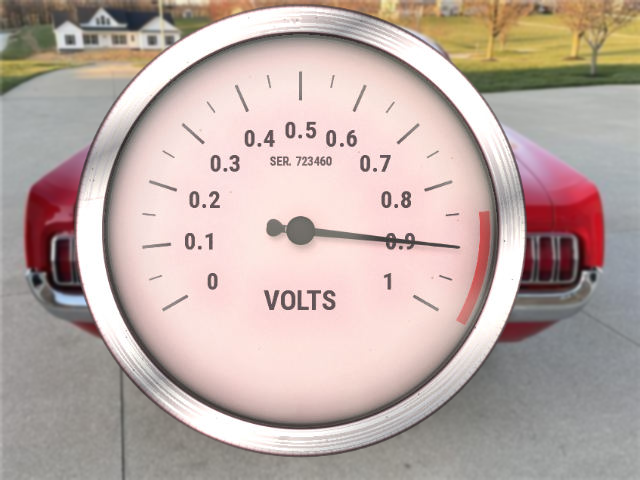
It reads 0.9,V
